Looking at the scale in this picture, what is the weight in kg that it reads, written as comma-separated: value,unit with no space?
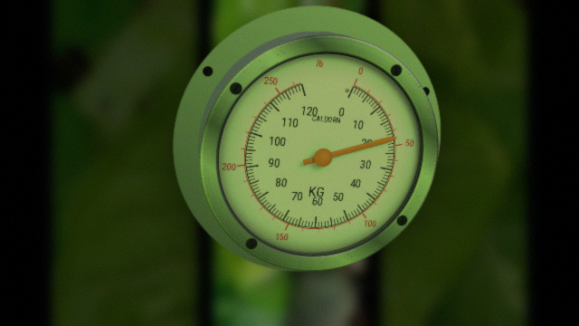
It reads 20,kg
